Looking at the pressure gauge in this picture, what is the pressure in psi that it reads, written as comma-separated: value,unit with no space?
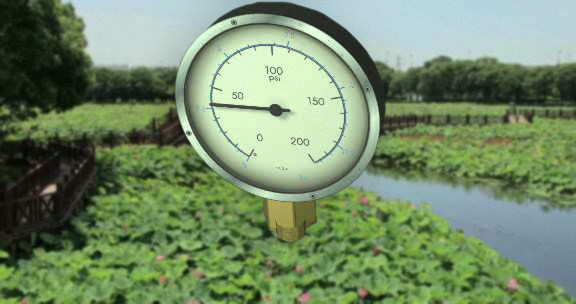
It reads 40,psi
